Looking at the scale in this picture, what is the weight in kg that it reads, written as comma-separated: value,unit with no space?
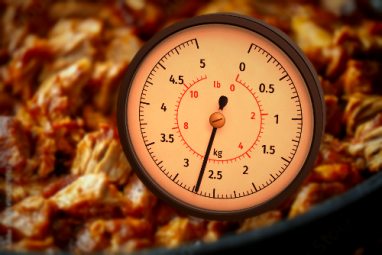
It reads 2.7,kg
